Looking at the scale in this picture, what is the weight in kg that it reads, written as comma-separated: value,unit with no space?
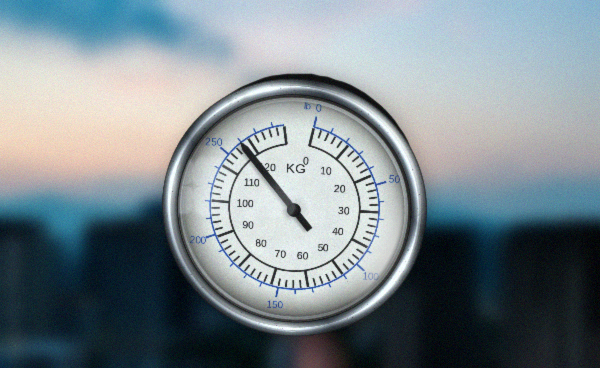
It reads 118,kg
